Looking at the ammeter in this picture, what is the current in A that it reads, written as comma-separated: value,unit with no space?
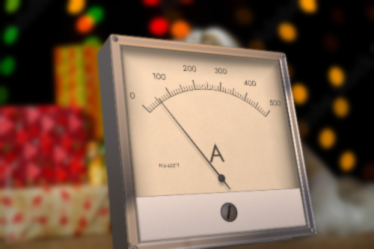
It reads 50,A
